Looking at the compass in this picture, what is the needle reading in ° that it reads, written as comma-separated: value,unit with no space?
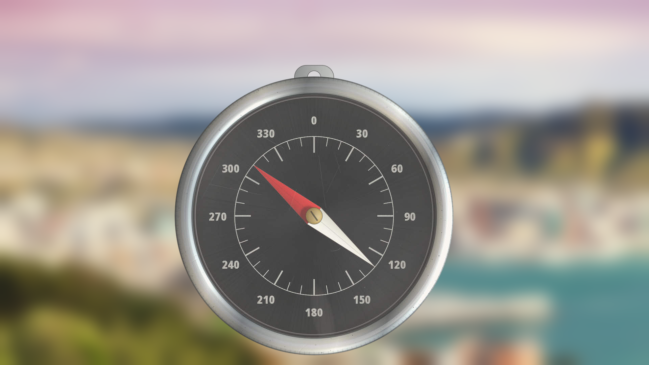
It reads 310,°
